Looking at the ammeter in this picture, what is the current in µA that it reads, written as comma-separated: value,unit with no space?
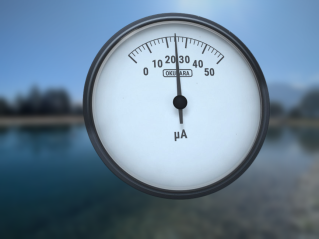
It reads 24,µA
